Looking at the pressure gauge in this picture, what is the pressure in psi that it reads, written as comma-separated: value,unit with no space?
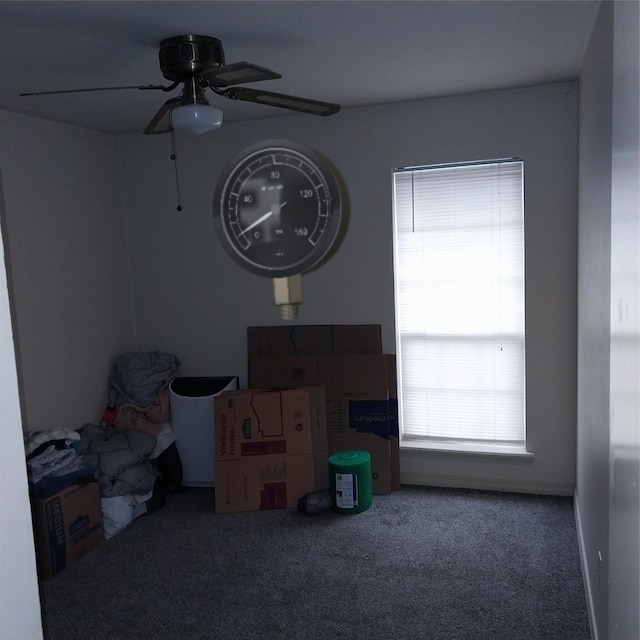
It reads 10,psi
